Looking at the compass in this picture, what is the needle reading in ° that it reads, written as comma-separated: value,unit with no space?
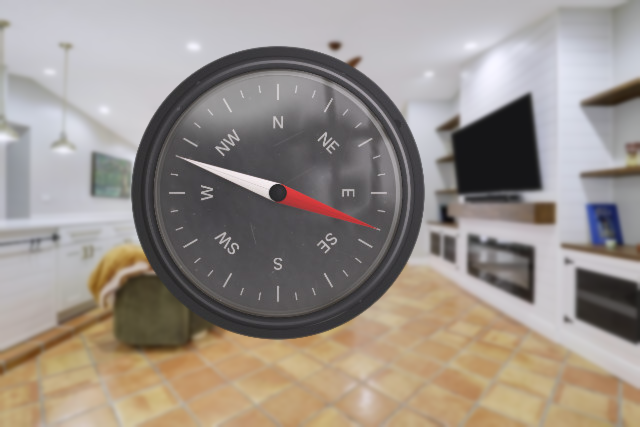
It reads 110,°
